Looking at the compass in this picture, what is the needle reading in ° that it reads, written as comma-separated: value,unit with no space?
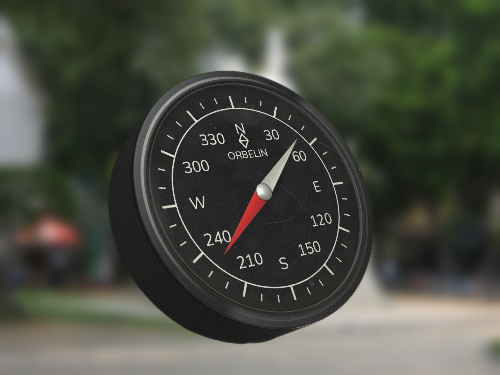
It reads 230,°
